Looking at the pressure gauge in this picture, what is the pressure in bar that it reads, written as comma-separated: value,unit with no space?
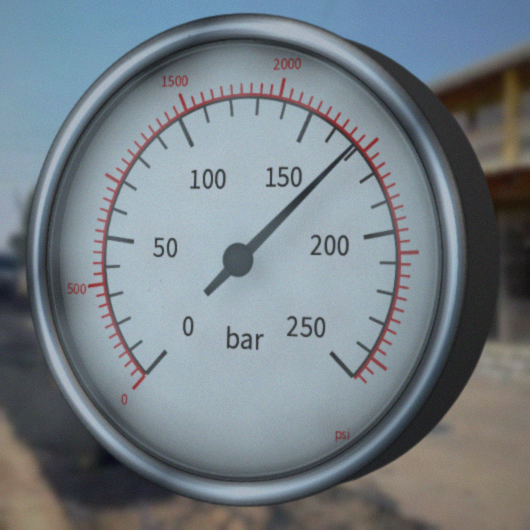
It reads 170,bar
